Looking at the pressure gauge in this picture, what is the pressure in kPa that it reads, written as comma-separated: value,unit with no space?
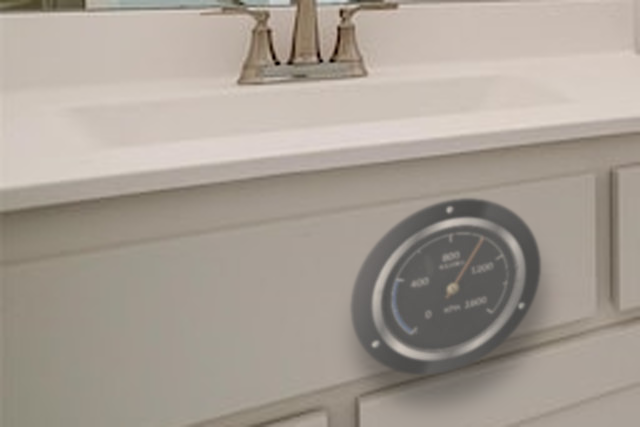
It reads 1000,kPa
